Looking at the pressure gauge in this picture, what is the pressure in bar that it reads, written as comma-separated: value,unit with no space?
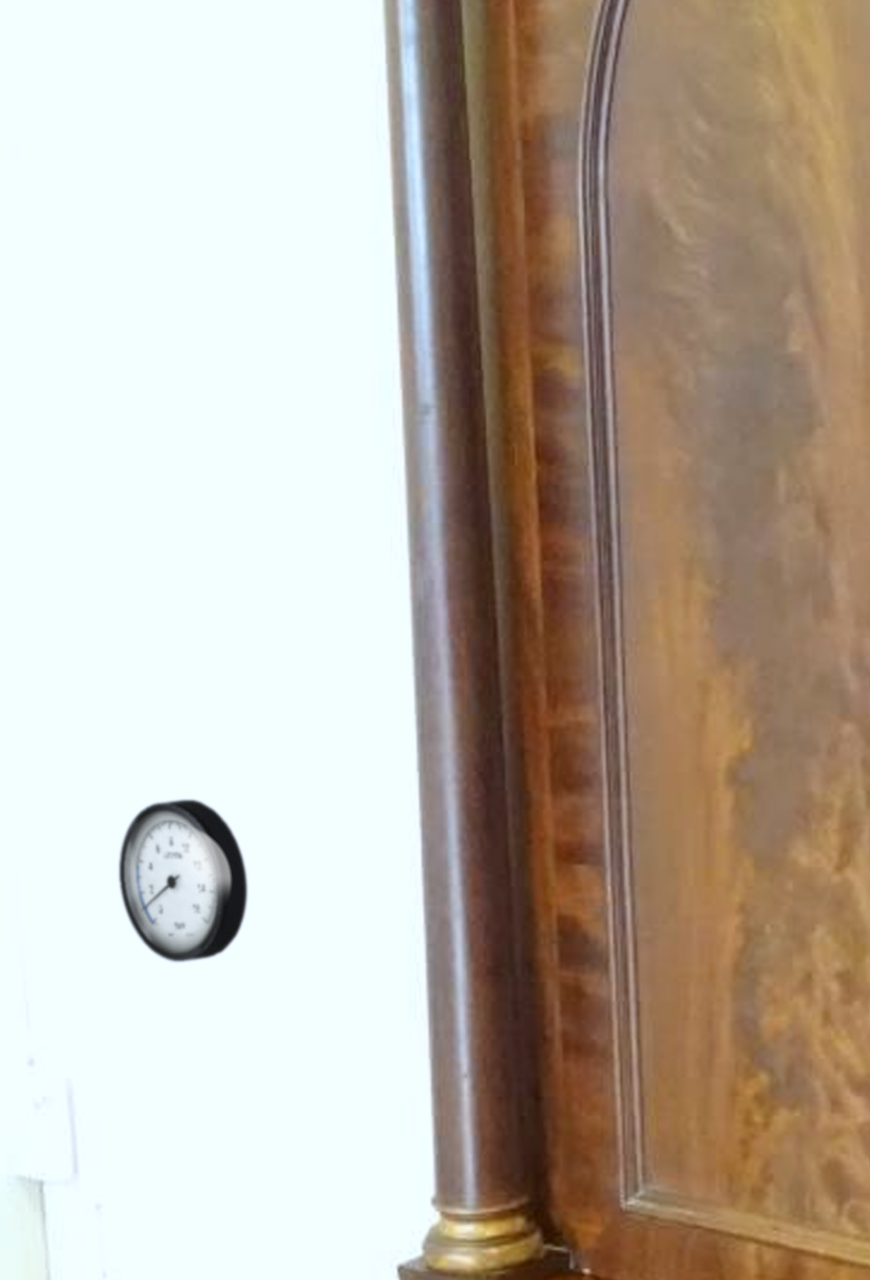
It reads 1,bar
